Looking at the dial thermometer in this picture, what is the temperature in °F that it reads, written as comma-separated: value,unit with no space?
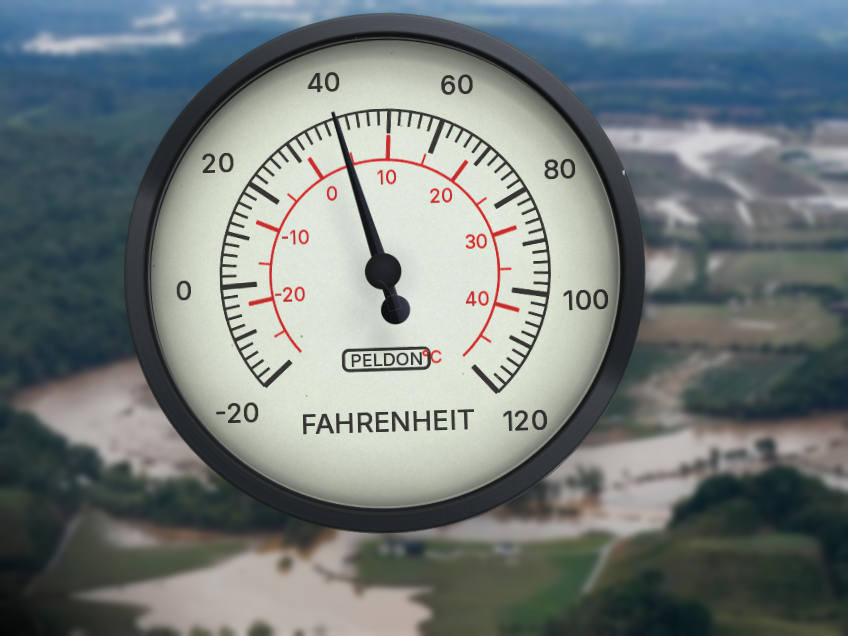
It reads 40,°F
